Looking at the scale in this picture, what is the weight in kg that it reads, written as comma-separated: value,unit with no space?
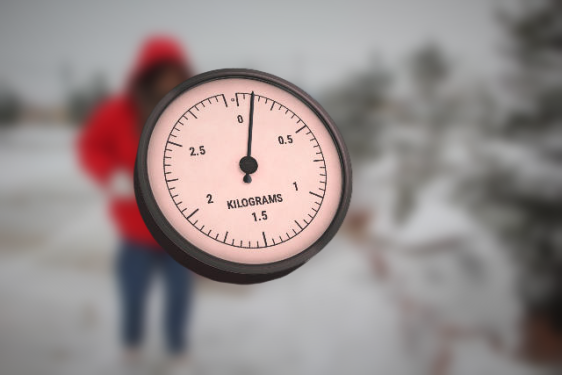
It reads 0.1,kg
